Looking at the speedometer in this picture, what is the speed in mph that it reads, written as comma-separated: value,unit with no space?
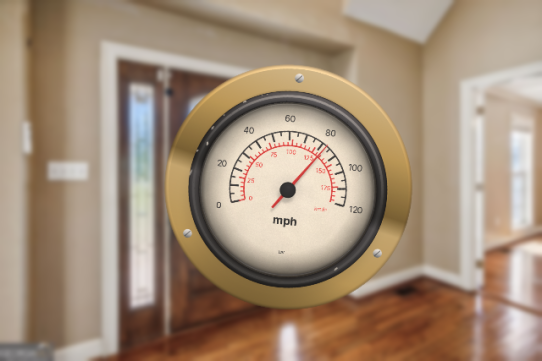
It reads 82.5,mph
